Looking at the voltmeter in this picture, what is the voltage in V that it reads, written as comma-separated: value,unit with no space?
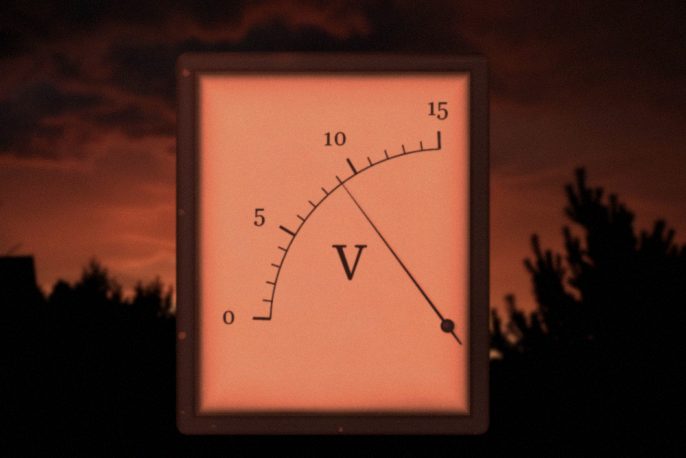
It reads 9,V
